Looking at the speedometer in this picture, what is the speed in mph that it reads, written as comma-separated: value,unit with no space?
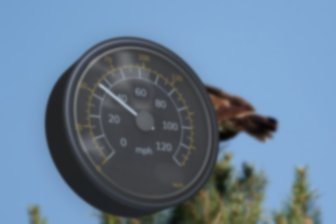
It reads 35,mph
